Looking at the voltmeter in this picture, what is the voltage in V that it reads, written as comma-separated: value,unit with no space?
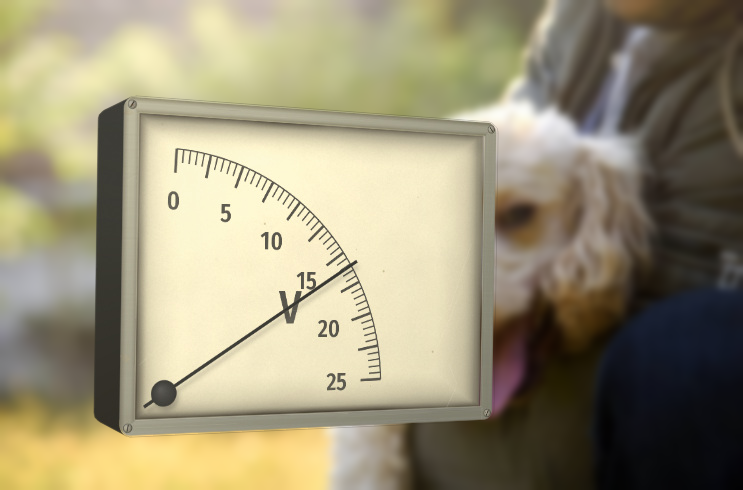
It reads 16,V
